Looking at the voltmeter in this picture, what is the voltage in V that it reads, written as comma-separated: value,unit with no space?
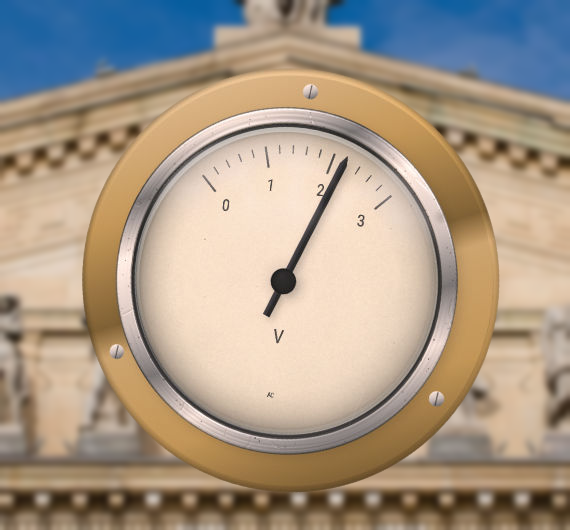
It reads 2.2,V
